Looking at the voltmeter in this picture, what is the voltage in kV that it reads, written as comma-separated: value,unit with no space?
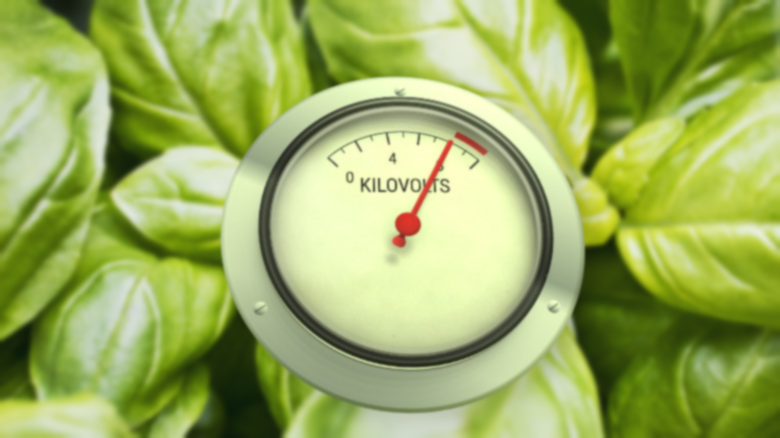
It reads 8,kV
